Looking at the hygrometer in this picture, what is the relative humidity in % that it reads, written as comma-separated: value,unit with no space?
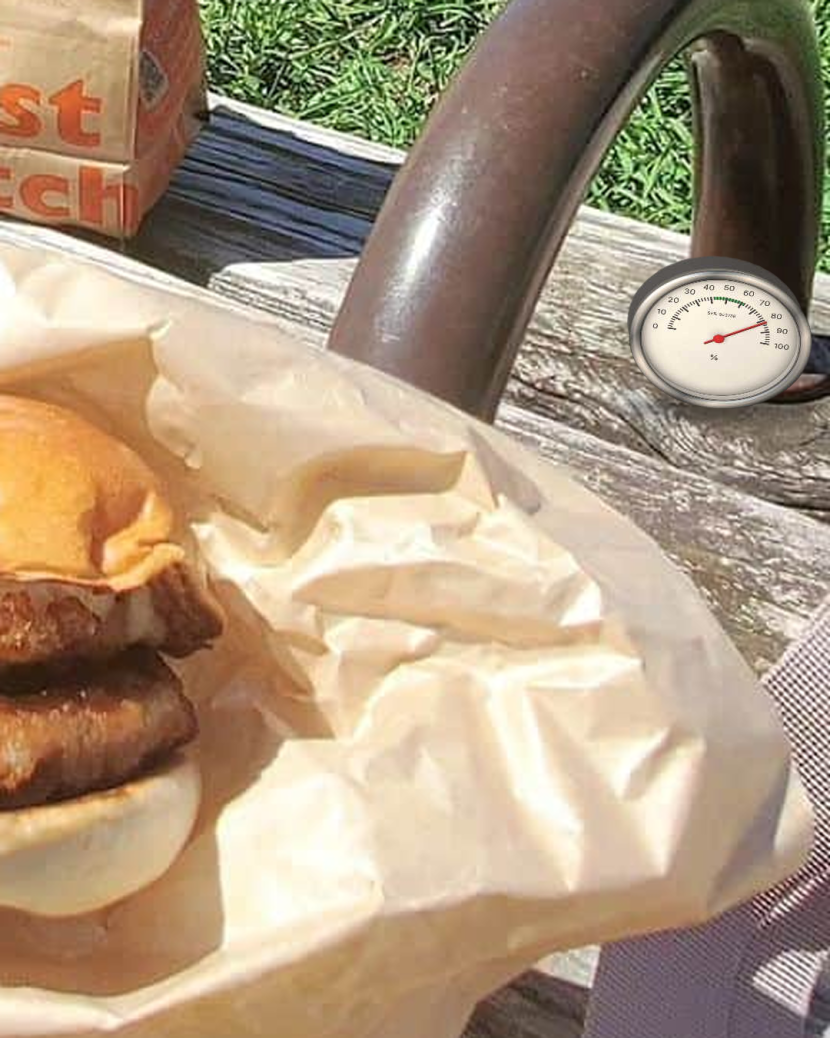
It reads 80,%
